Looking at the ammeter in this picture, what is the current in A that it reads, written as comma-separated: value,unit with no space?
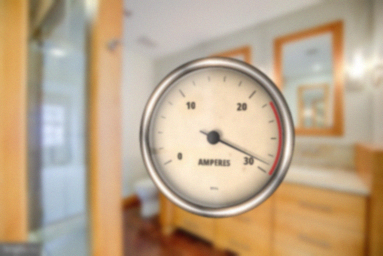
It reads 29,A
